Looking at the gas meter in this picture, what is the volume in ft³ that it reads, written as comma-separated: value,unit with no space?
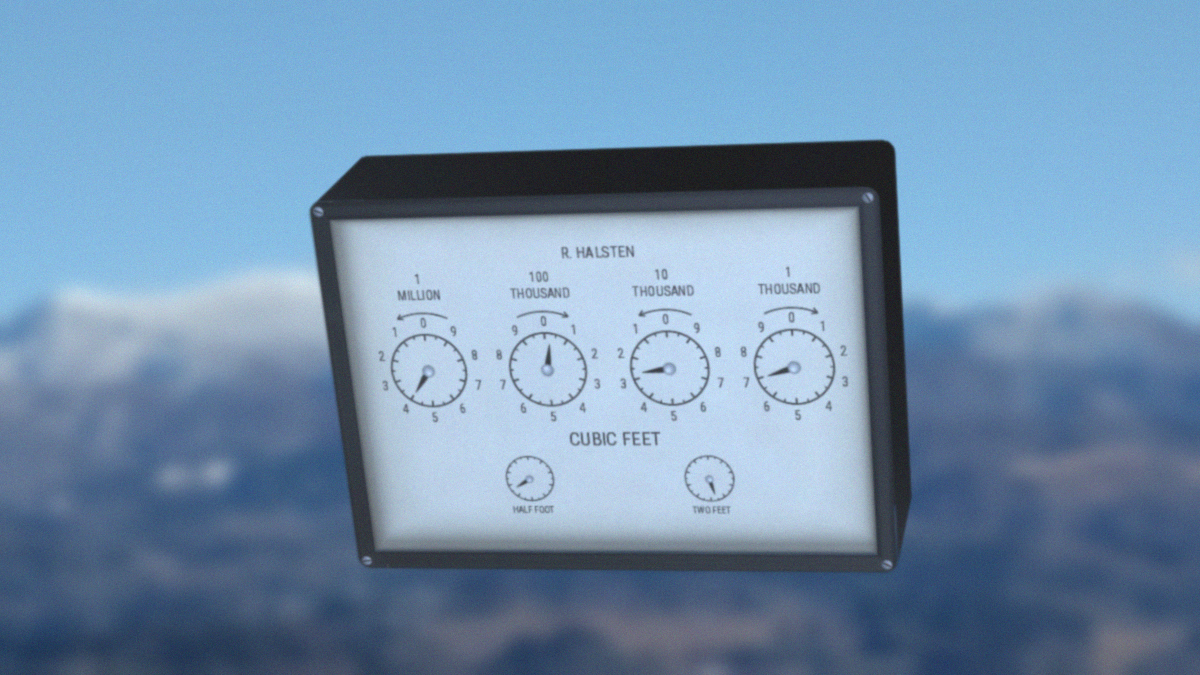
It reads 402700,ft³
